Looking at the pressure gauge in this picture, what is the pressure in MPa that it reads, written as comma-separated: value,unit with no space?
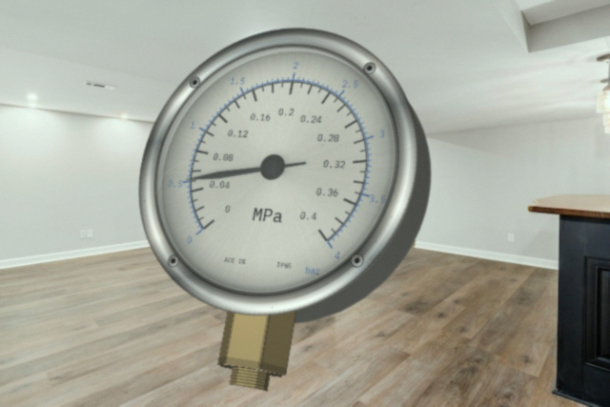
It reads 0.05,MPa
